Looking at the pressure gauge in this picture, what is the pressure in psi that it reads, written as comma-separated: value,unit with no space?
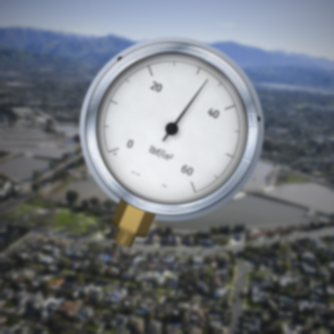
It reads 32.5,psi
